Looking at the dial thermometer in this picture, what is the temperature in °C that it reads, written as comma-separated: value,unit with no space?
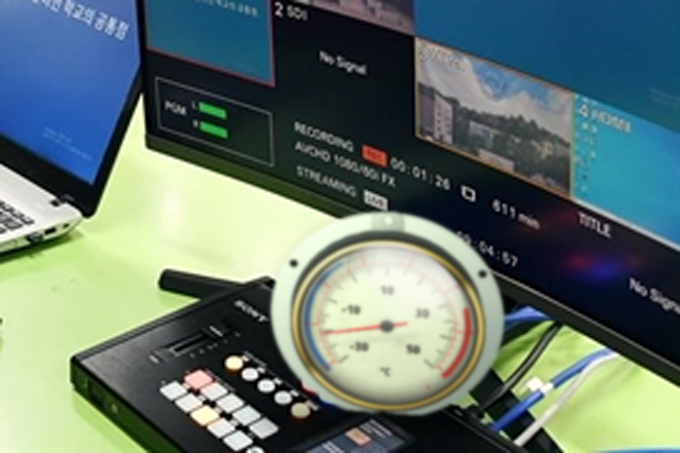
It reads -20,°C
